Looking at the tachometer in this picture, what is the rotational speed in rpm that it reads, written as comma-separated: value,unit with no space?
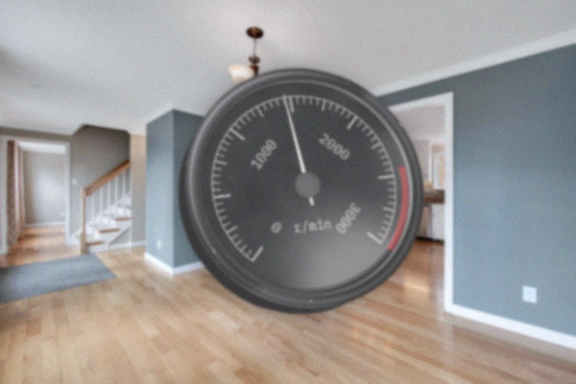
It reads 1450,rpm
